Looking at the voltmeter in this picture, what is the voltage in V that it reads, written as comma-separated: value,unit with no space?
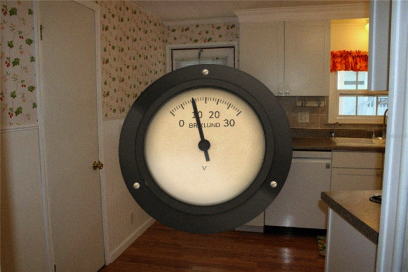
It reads 10,V
